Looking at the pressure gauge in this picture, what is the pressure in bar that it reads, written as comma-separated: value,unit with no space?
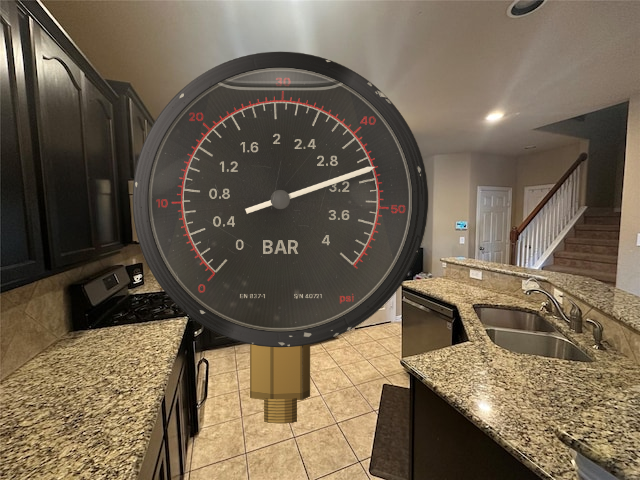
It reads 3.1,bar
